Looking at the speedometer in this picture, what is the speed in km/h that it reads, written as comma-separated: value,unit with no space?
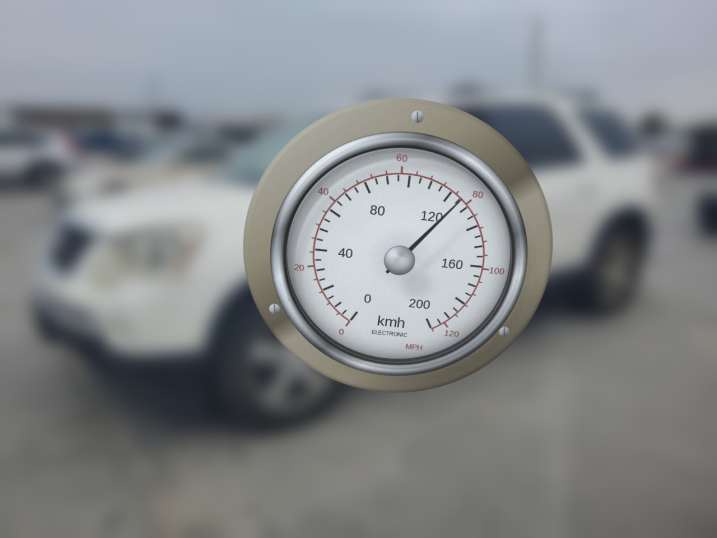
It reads 125,km/h
